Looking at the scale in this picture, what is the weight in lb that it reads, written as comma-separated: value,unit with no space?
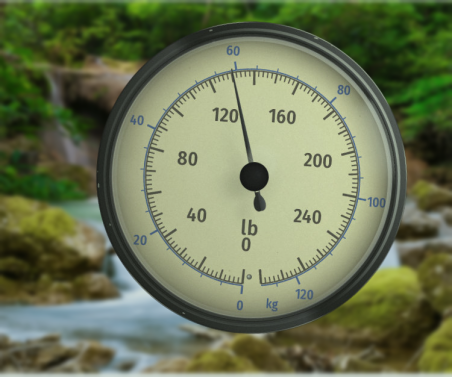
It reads 130,lb
